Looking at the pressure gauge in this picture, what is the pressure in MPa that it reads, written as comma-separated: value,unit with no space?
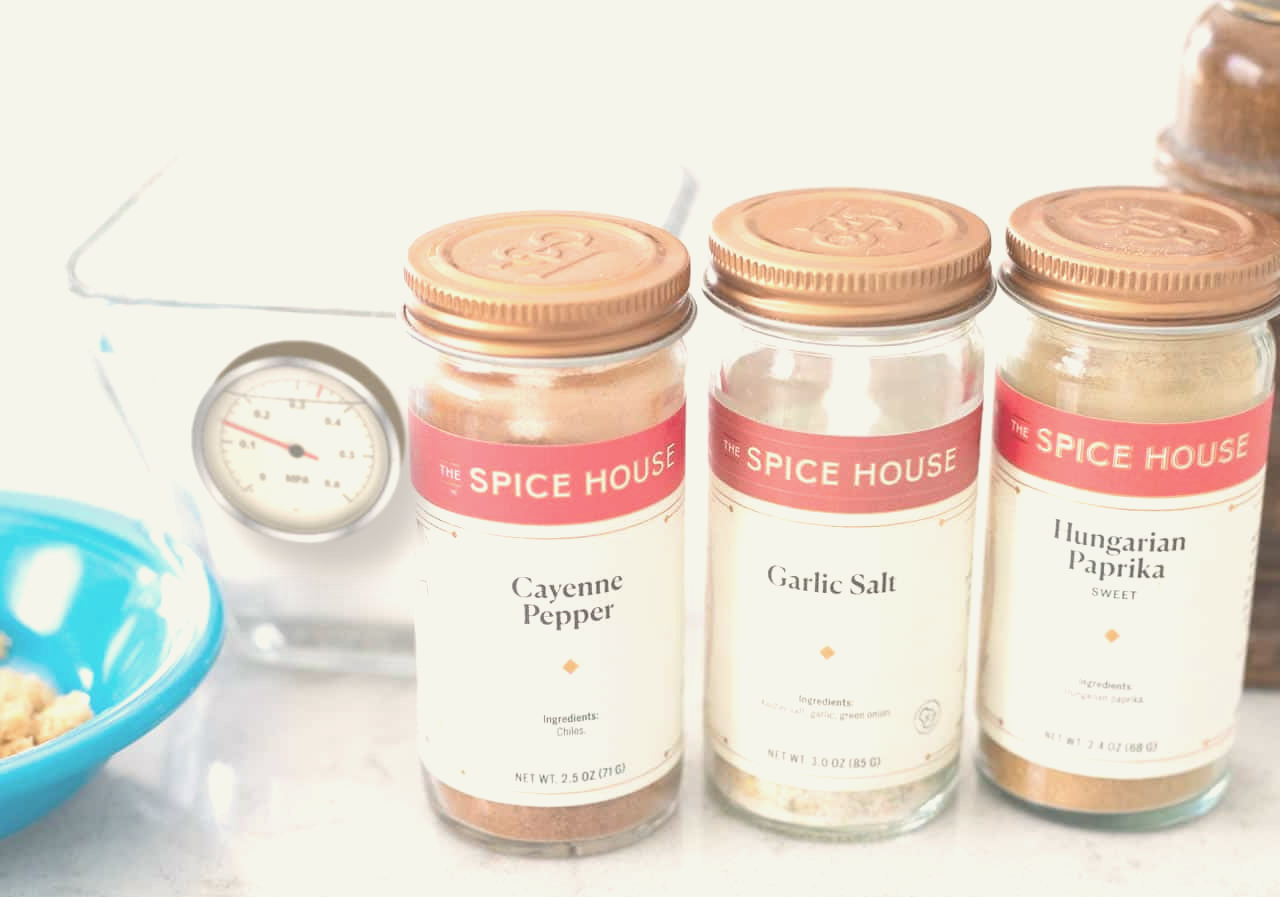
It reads 0.14,MPa
